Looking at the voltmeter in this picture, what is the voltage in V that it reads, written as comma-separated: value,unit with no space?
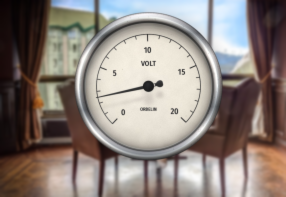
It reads 2.5,V
